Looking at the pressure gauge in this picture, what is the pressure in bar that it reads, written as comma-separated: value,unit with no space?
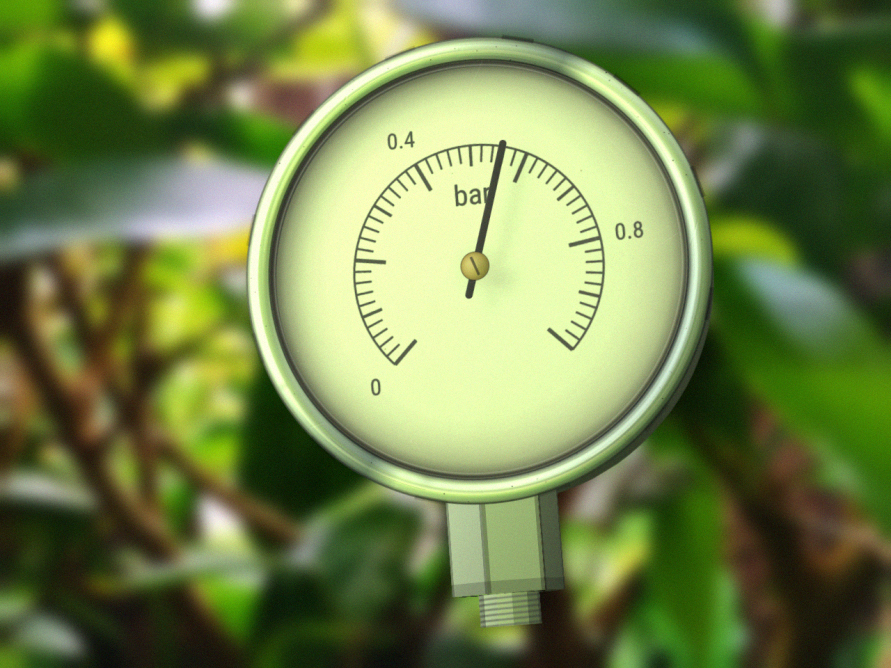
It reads 0.56,bar
